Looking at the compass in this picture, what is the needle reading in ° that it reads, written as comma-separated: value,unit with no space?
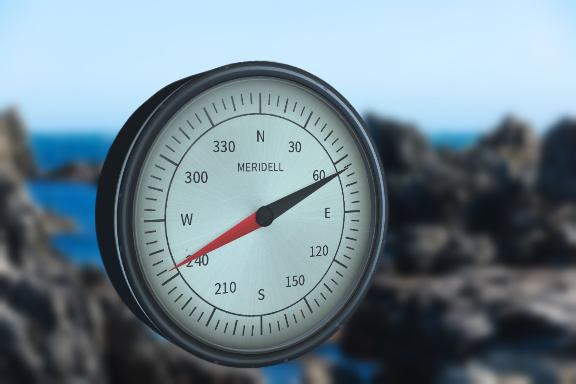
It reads 245,°
